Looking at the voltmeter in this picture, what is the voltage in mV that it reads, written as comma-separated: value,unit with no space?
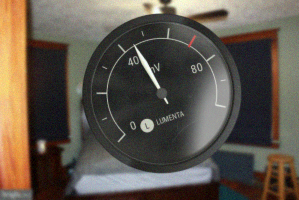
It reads 45,mV
